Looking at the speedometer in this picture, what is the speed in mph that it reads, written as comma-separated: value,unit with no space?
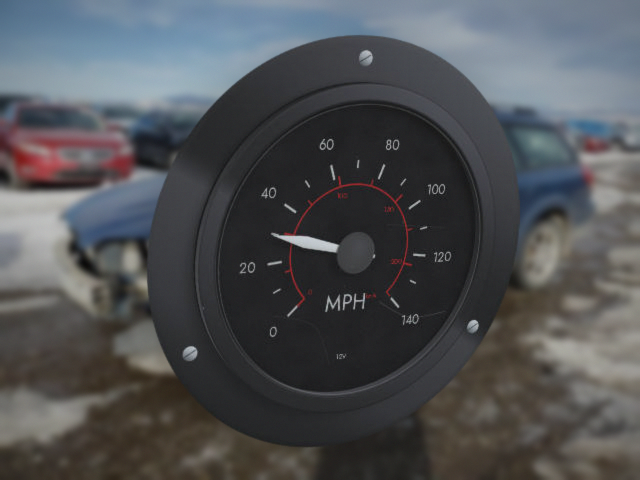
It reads 30,mph
